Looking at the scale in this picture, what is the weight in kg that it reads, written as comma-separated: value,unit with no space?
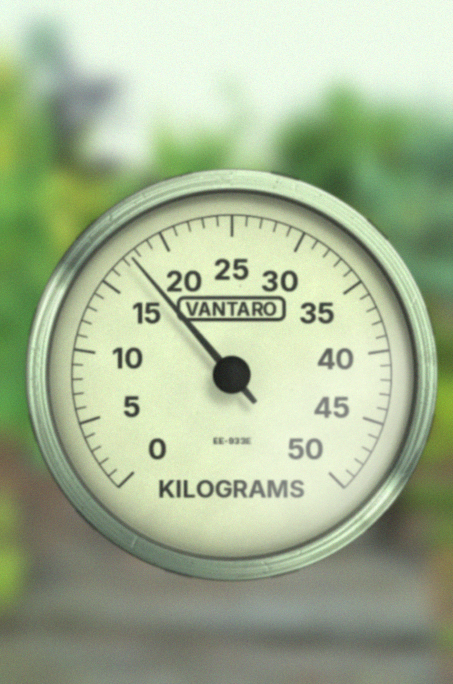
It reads 17.5,kg
